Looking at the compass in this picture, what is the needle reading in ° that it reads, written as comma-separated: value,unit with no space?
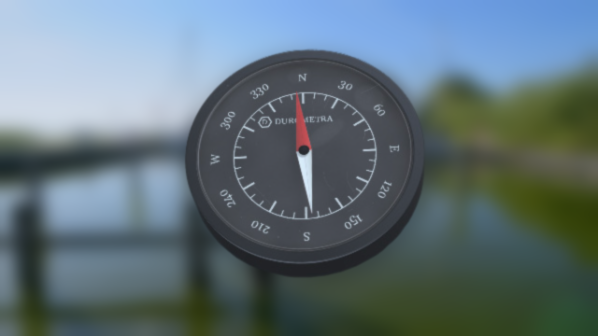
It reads 355,°
